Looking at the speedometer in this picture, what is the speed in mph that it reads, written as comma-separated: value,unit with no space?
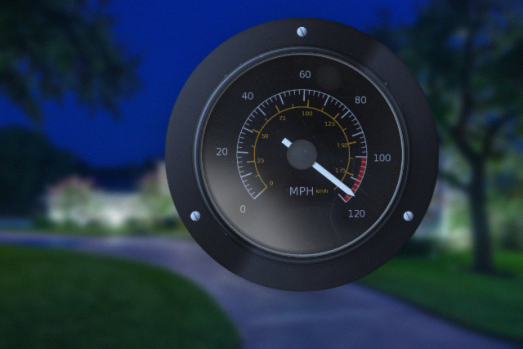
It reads 116,mph
